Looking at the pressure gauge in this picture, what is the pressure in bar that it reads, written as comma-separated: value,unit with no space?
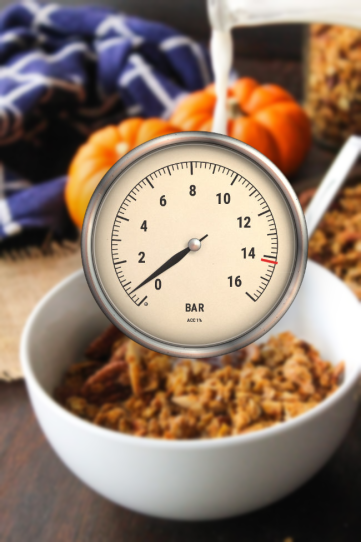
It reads 0.6,bar
